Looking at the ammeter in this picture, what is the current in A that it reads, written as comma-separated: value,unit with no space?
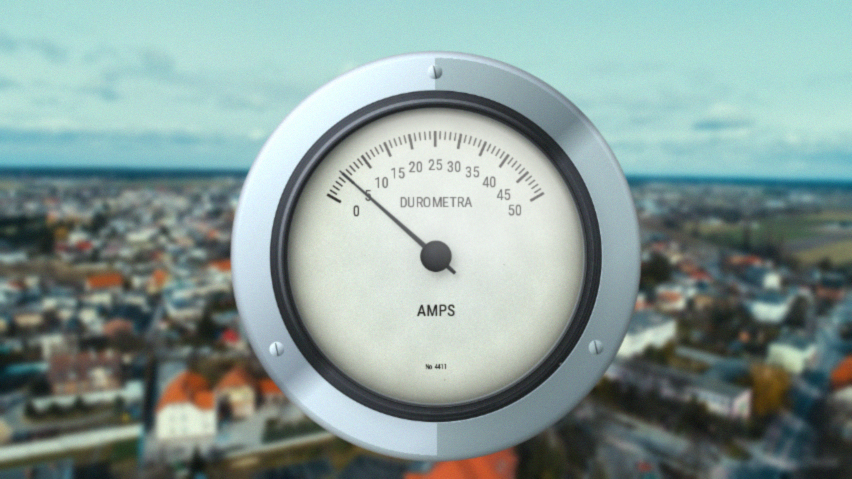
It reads 5,A
